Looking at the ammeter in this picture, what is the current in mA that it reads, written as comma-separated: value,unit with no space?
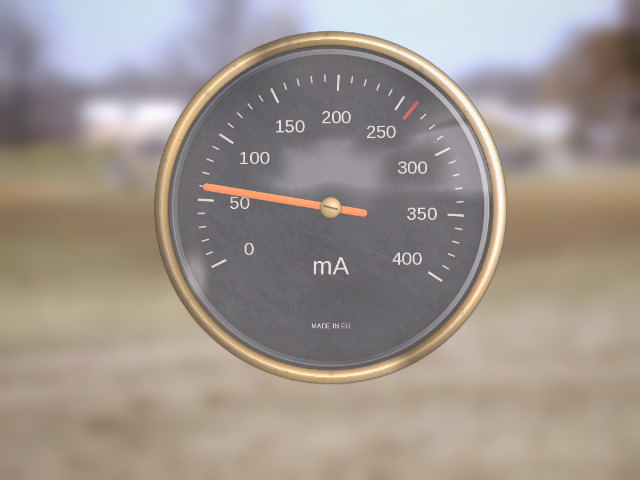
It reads 60,mA
